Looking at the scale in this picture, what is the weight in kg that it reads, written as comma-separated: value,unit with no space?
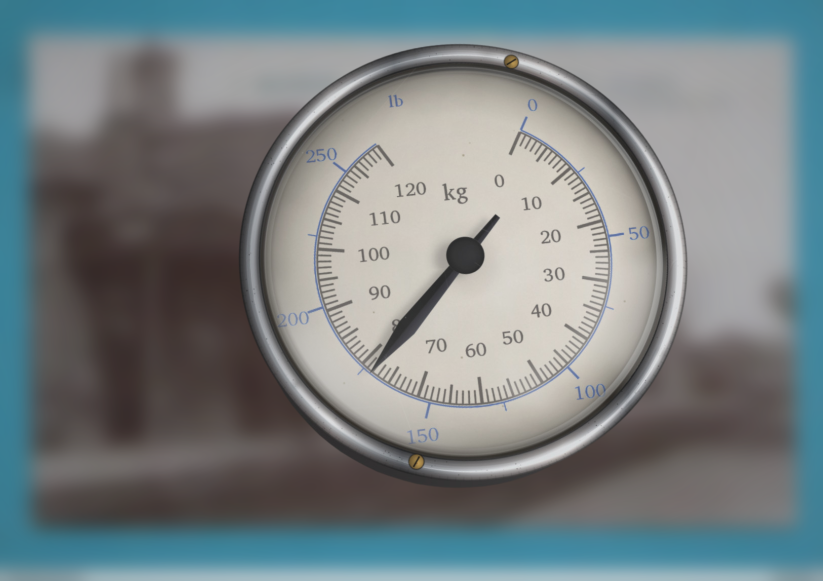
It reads 78,kg
